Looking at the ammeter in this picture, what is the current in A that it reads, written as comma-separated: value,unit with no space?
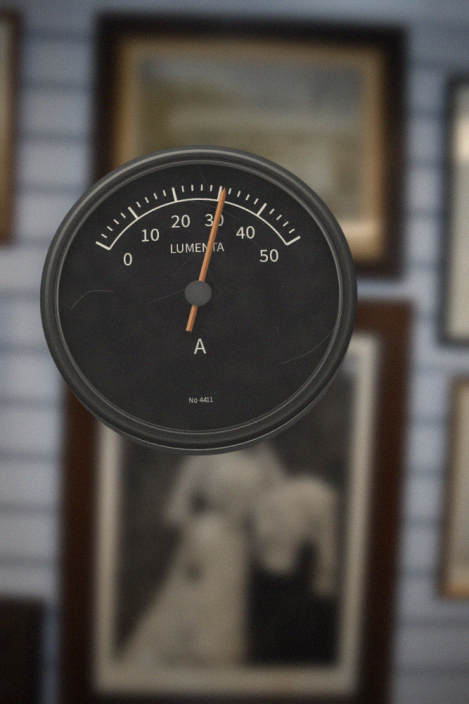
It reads 31,A
